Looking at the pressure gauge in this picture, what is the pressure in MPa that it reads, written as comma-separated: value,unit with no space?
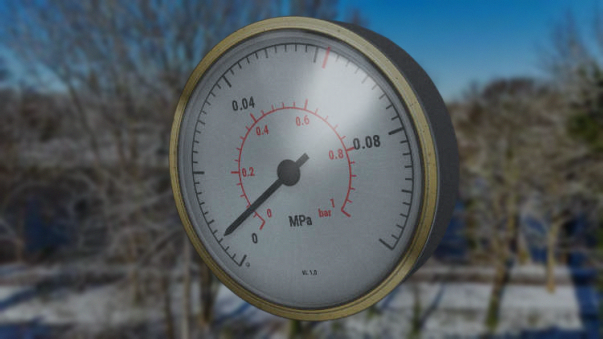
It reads 0.006,MPa
